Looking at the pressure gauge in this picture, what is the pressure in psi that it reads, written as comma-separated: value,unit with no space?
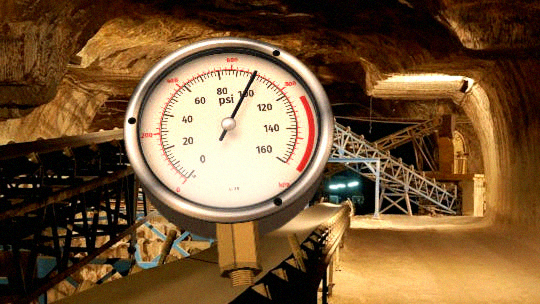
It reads 100,psi
